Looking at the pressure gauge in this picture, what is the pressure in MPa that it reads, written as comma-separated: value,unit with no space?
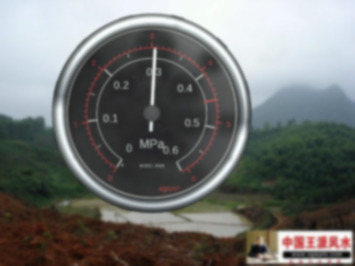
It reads 0.3,MPa
